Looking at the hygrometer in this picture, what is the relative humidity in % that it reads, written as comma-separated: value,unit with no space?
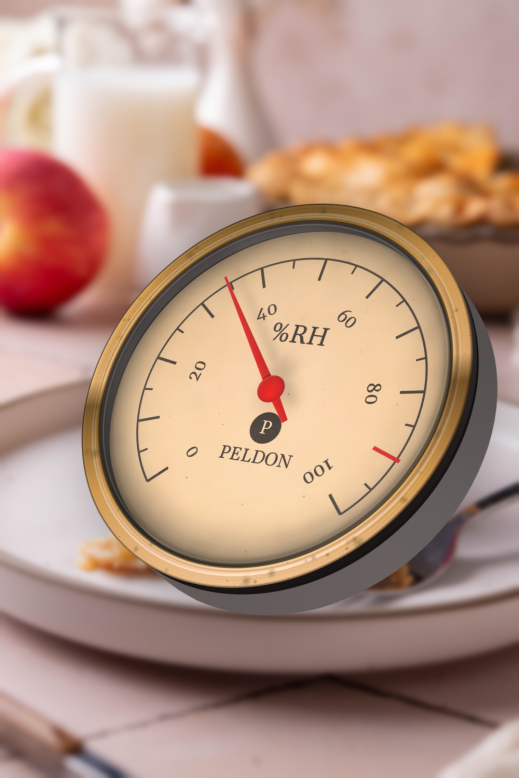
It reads 35,%
